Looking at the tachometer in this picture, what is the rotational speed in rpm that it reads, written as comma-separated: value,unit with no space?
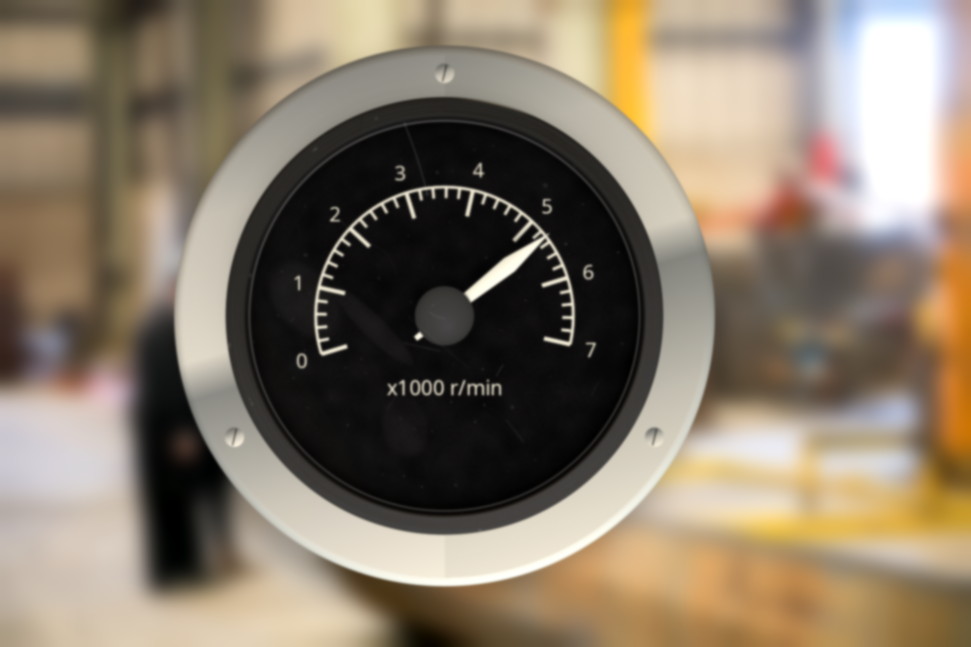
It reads 5300,rpm
